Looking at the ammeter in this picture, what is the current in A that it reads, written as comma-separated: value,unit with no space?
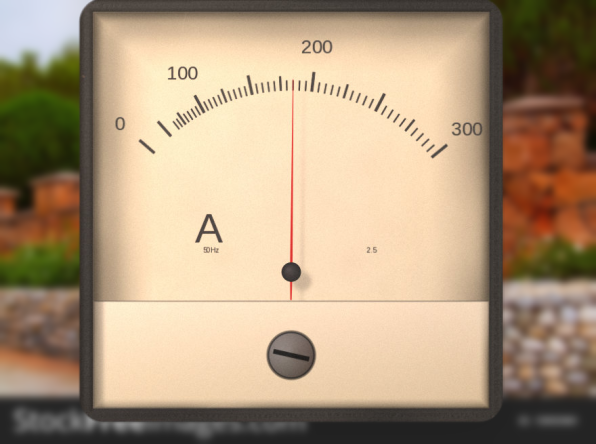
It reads 185,A
